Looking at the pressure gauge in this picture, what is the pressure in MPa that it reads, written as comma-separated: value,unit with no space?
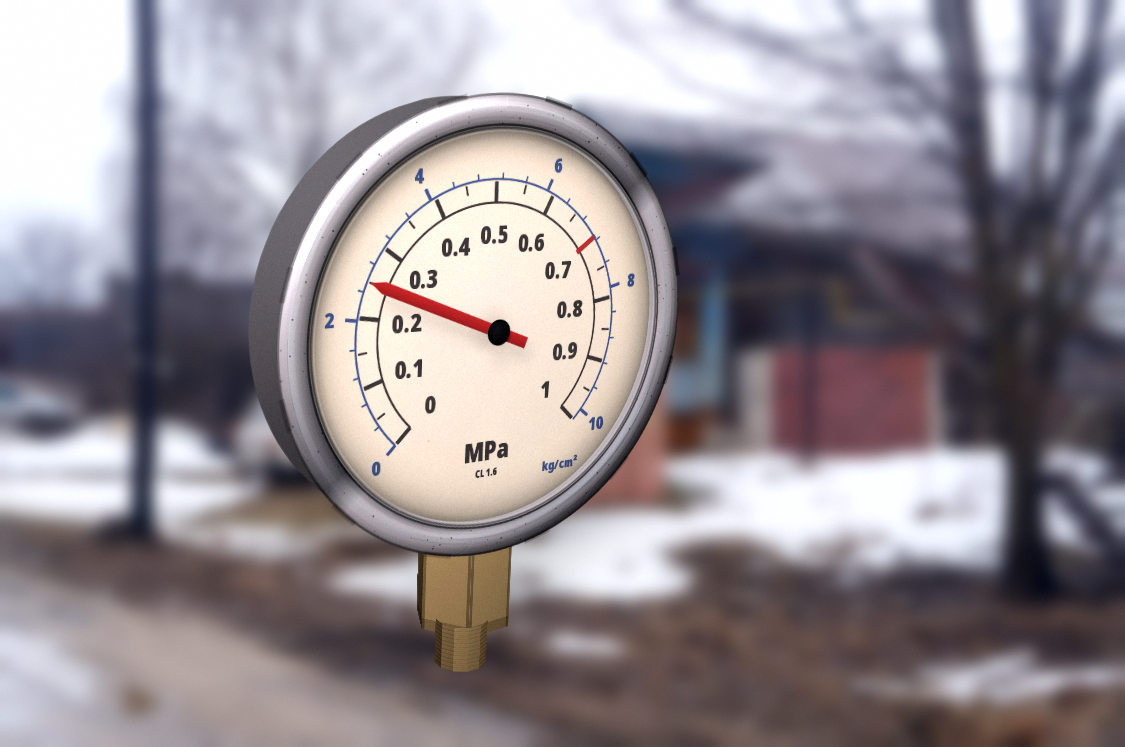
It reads 0.25,MPa
